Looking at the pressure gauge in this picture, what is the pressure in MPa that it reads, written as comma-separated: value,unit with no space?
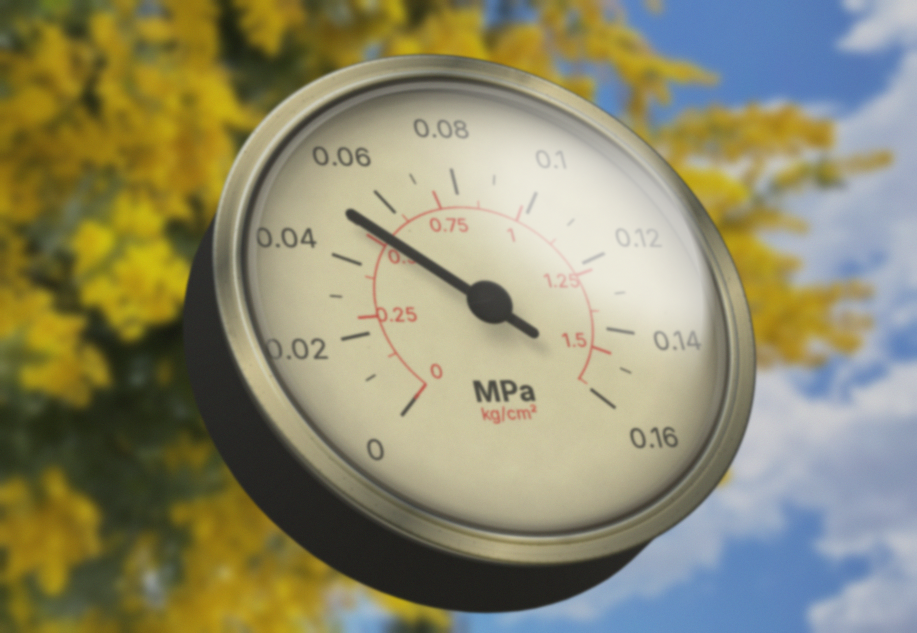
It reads 0.05,MPa
